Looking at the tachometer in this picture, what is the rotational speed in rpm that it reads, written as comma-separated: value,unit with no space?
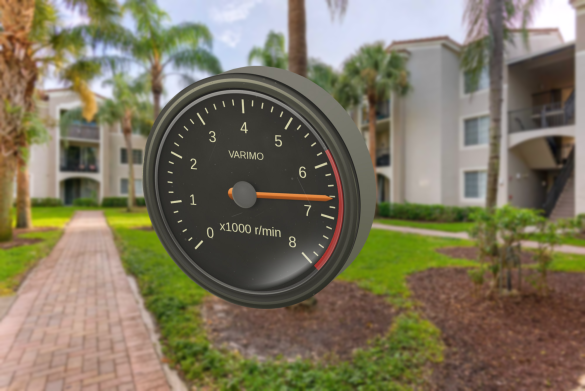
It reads 6600,rpm
